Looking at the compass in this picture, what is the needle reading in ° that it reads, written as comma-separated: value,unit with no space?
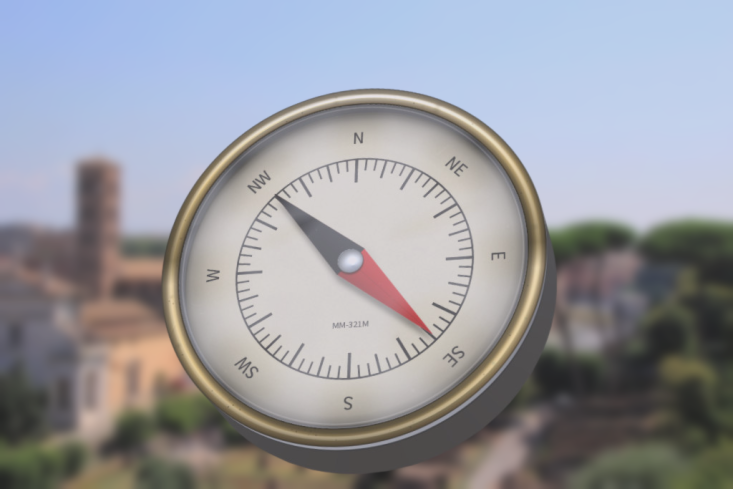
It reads 135,°
